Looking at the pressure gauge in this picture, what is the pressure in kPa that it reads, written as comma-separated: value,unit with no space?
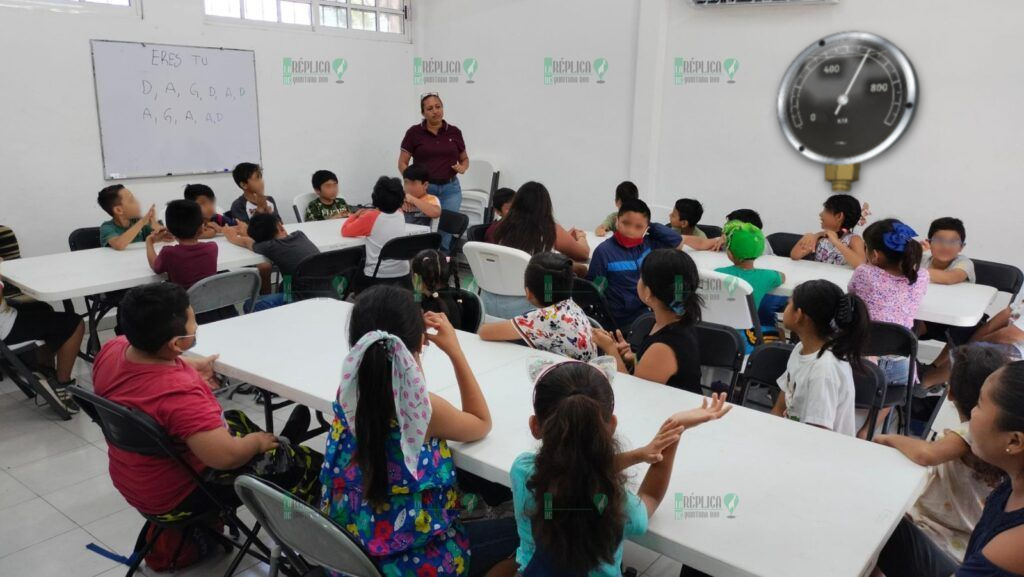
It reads 600,kPa
